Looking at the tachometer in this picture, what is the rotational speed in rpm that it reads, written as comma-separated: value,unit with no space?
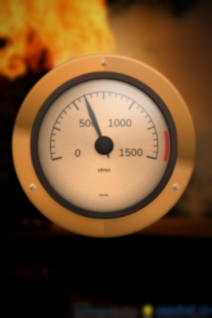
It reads 600,rpm
